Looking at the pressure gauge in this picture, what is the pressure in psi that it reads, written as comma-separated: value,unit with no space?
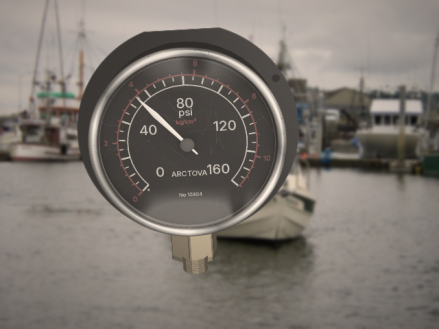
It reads 55,psi
